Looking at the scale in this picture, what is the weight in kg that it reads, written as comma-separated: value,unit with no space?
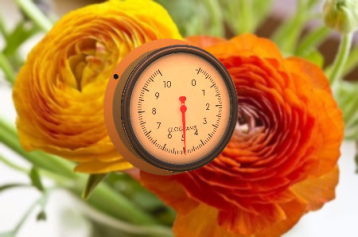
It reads 5,kg
